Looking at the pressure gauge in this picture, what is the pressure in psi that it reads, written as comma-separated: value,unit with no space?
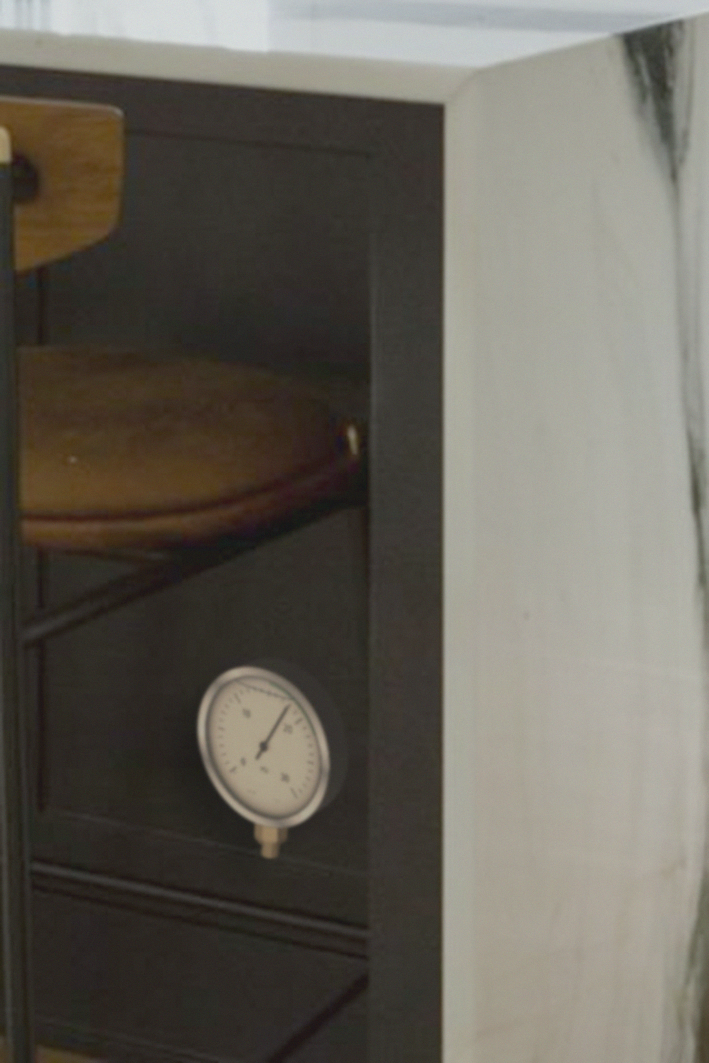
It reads 18,psi
